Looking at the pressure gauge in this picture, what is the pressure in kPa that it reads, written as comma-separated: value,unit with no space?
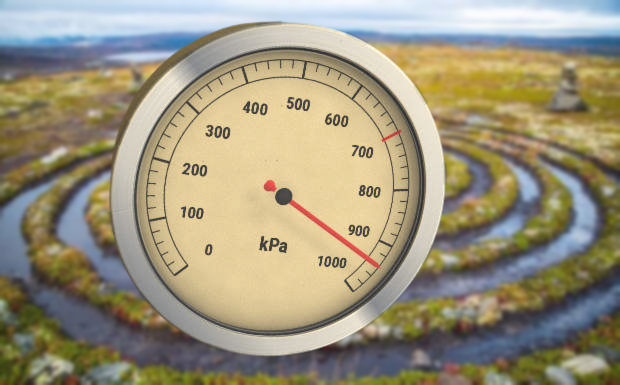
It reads 940,kPa
